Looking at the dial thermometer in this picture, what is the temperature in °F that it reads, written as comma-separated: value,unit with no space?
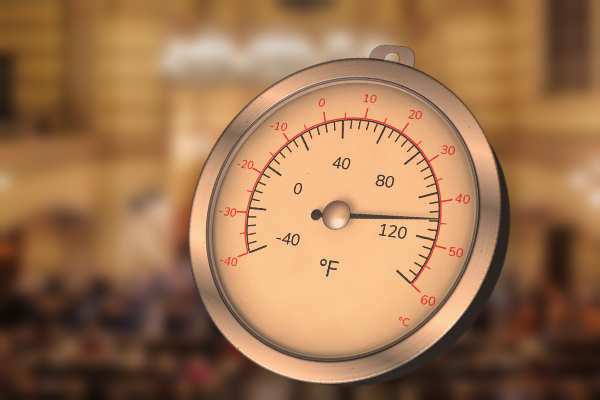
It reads 112,°F
